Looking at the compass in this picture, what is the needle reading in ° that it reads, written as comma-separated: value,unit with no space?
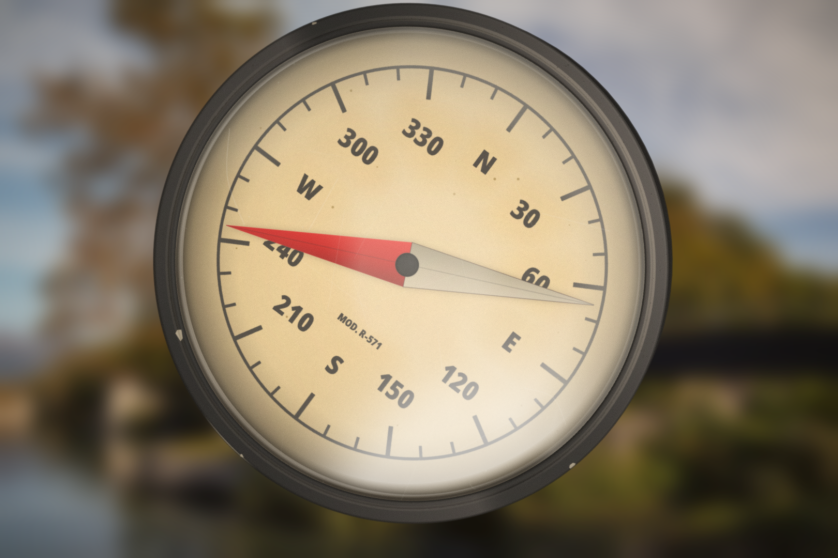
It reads 245,°
